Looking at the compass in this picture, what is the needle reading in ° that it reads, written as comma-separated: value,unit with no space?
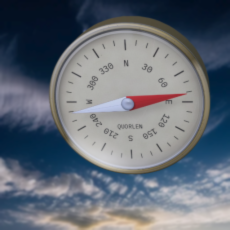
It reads 80,°
